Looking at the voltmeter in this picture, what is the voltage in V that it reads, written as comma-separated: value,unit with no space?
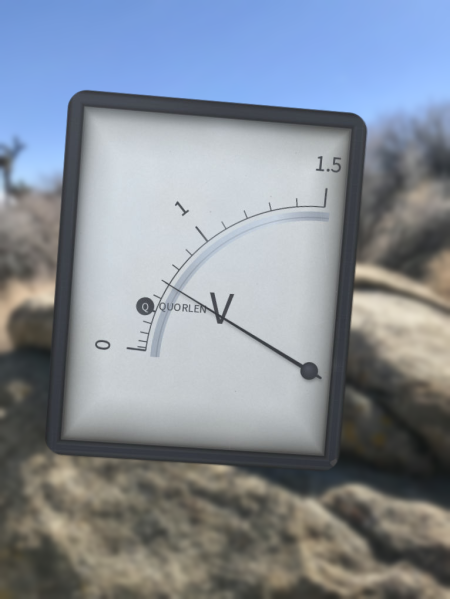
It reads 0.7,V
